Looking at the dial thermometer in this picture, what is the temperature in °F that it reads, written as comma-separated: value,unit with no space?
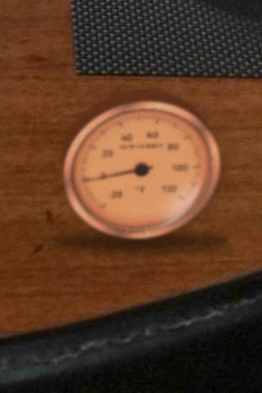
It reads 0,°F
